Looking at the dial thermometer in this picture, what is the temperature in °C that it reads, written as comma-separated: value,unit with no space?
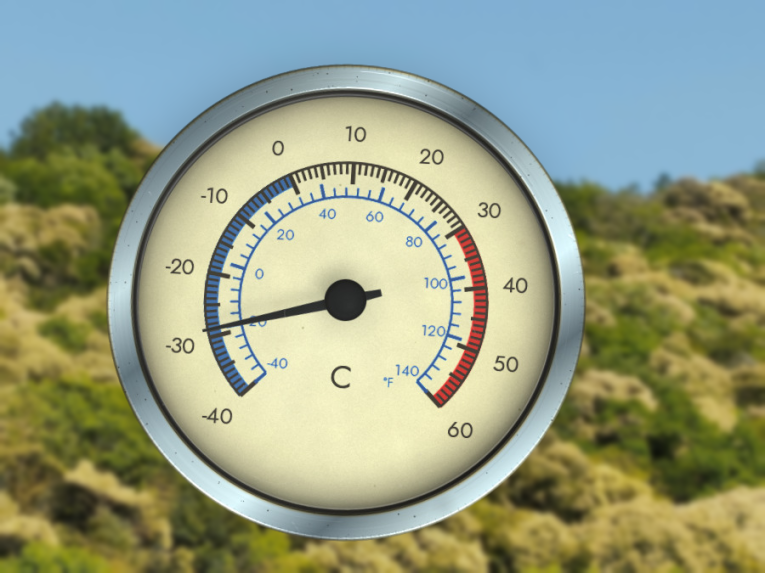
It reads -29,°C
